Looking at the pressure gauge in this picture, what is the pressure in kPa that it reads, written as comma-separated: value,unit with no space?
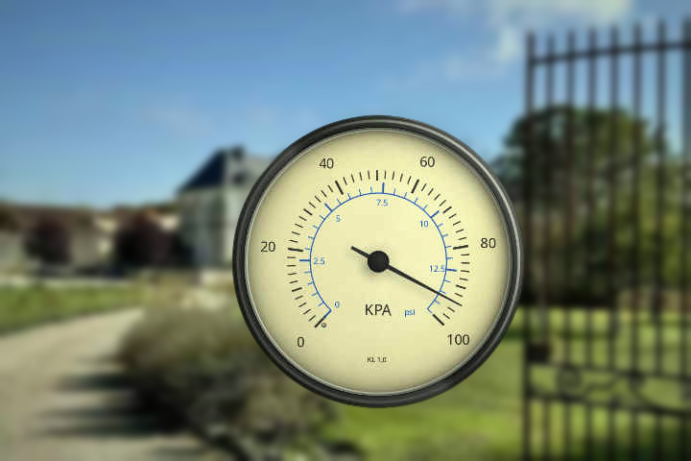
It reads 94,kPa
